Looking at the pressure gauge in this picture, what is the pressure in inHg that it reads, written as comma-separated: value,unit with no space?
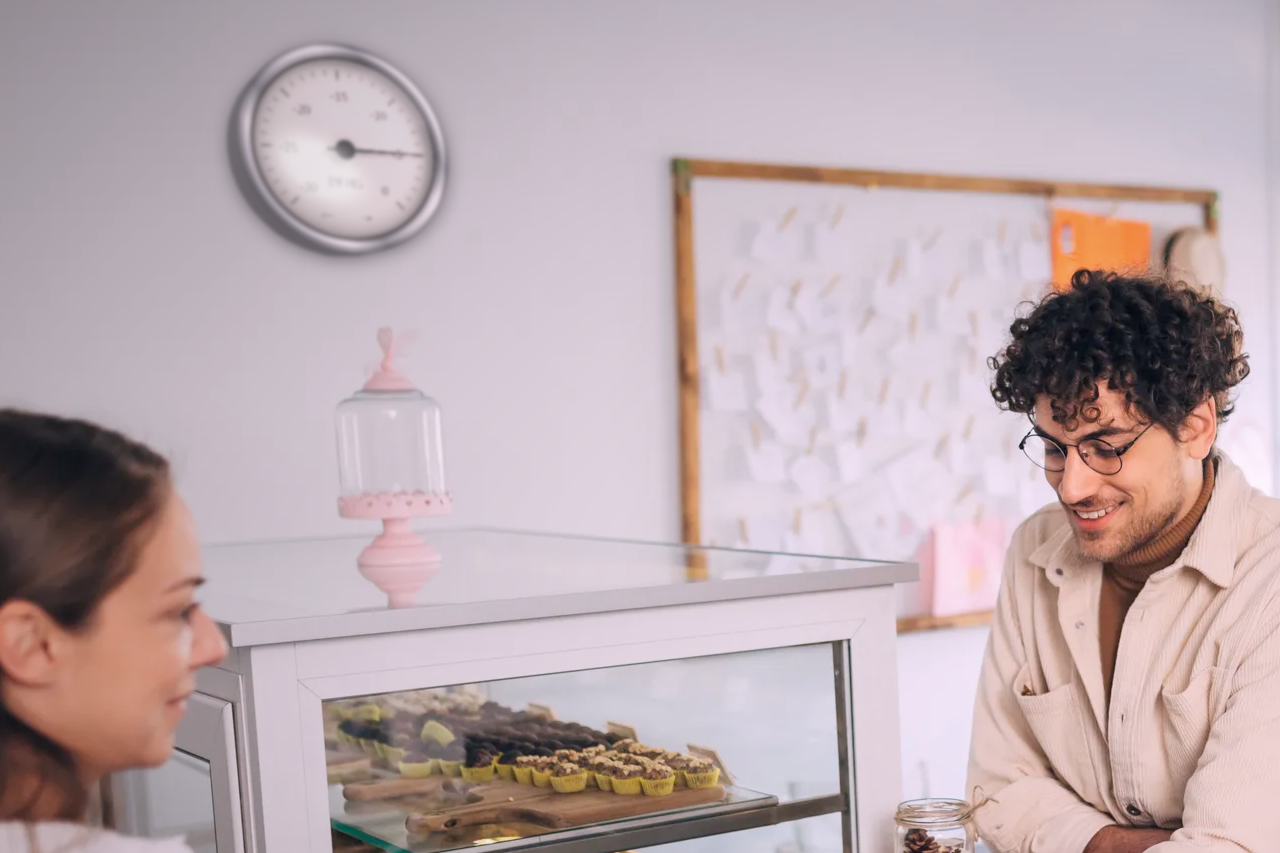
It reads -5,inHg
